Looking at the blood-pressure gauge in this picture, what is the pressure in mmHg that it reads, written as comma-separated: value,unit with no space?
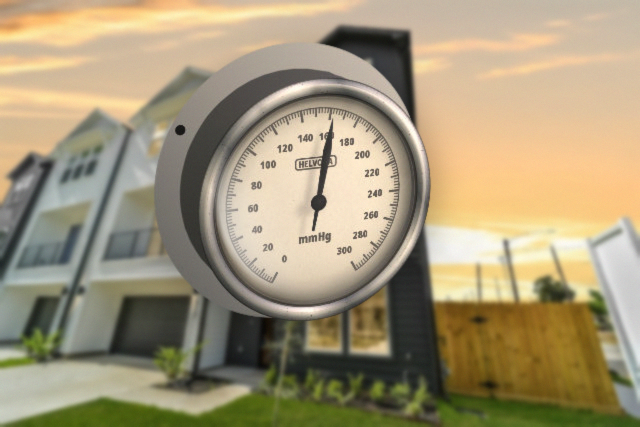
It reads 160,mmHg
